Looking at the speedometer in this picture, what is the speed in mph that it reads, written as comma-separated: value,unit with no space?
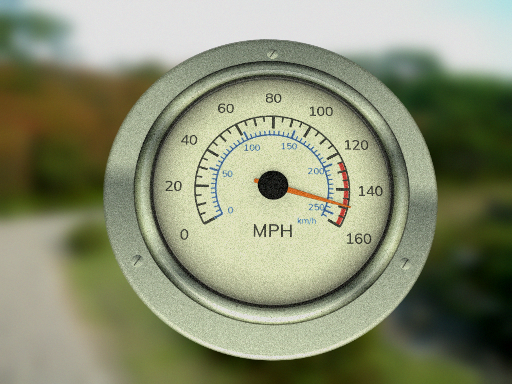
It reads 150,mph
